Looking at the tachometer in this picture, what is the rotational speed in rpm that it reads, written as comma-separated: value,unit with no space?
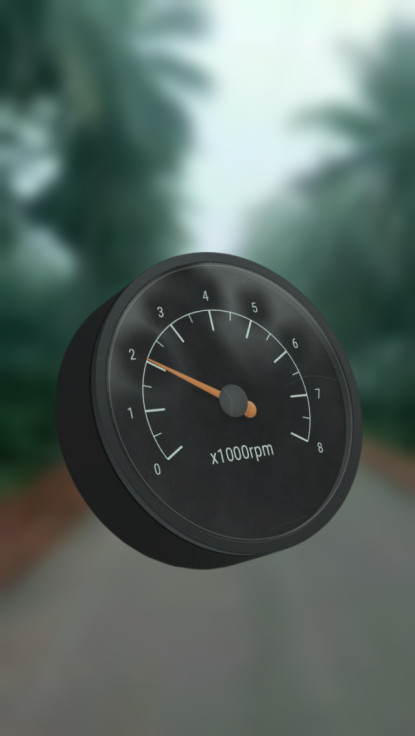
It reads 2000,rpm
